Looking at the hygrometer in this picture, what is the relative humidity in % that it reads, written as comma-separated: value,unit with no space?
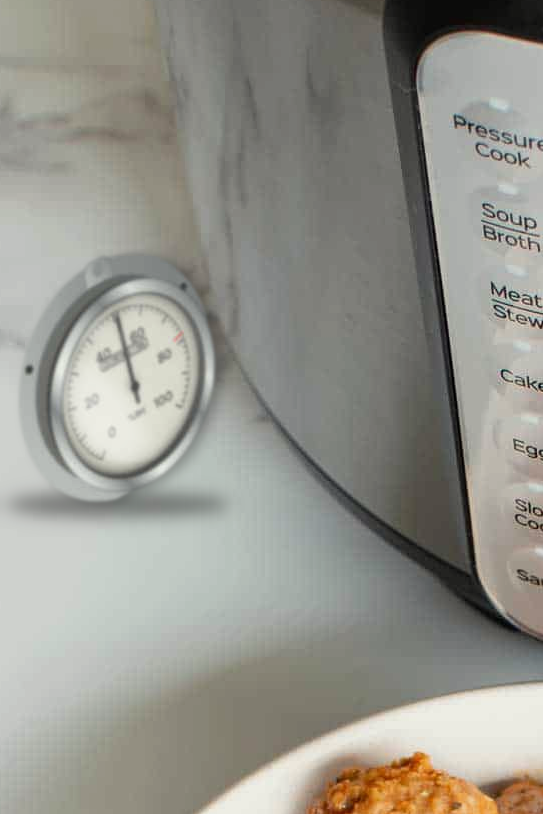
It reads 50,%
